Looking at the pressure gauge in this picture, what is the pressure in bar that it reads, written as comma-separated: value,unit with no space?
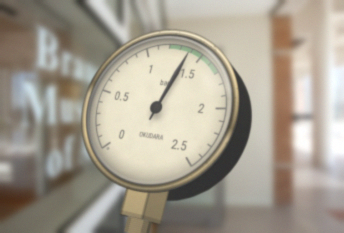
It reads 1.4,bar
